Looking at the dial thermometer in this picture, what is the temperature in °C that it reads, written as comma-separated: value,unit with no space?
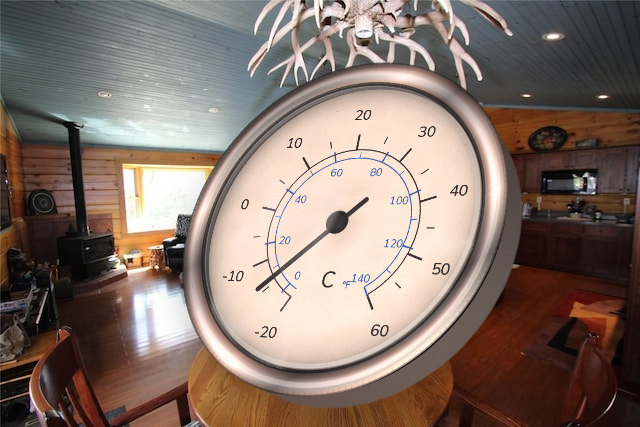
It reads -15,°C
